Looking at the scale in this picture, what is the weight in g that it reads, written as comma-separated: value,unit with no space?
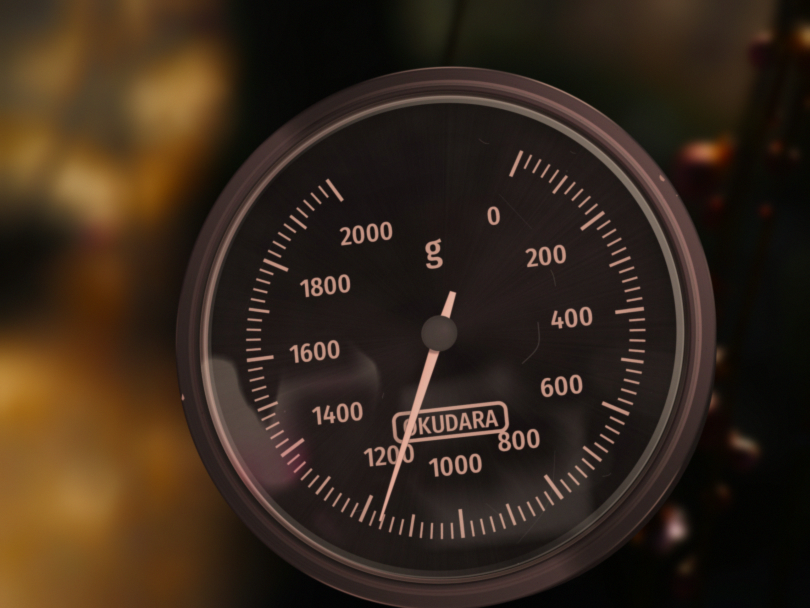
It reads 1160,g
